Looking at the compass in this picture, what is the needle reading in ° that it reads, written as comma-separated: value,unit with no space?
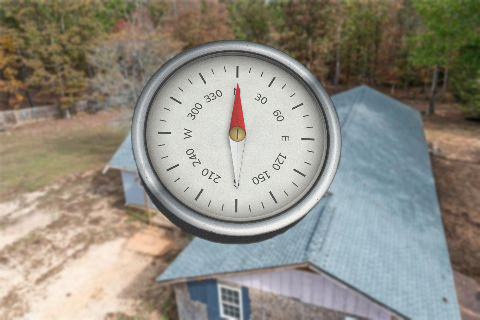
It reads 0,°
